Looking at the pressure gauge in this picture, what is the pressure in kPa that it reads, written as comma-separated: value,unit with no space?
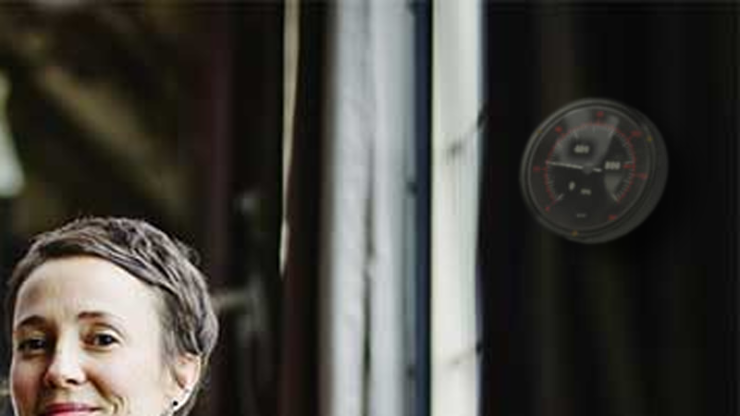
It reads 200,kPa
